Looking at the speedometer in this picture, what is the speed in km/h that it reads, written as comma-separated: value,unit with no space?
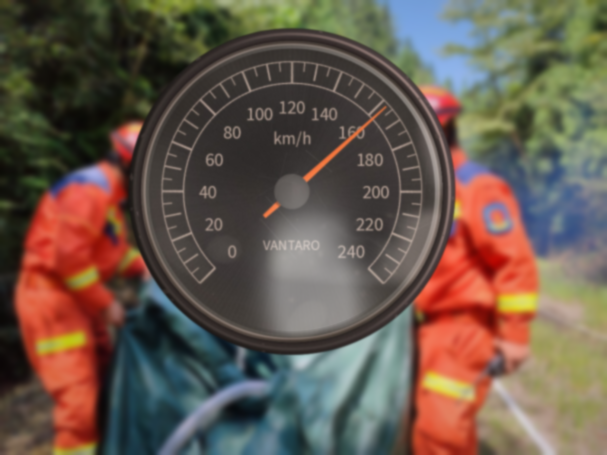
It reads 162.5,km/h
